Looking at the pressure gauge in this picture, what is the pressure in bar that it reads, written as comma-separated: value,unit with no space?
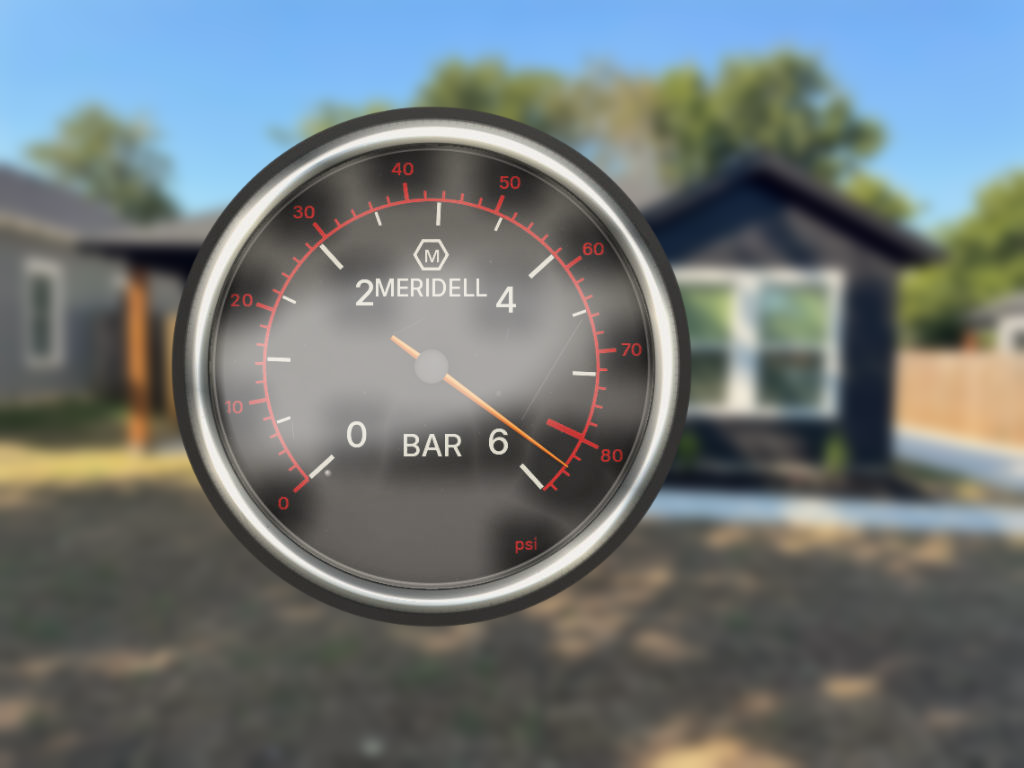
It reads 5.75,bar
